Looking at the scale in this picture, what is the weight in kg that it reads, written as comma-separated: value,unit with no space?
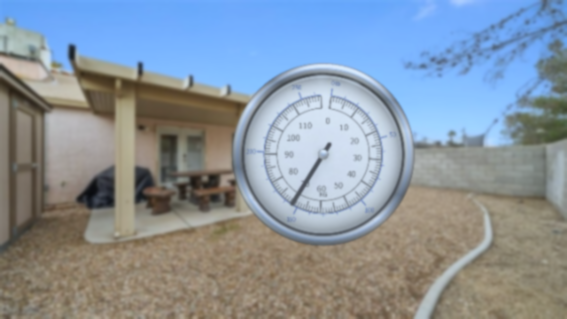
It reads 70,kg
